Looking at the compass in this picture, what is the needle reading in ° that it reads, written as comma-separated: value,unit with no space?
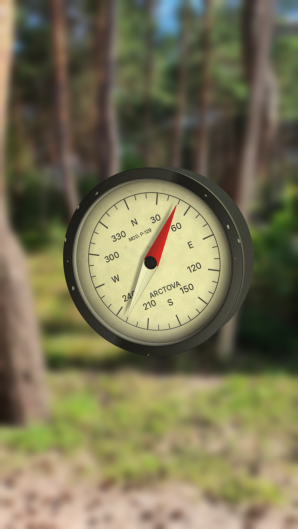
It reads 50,°
